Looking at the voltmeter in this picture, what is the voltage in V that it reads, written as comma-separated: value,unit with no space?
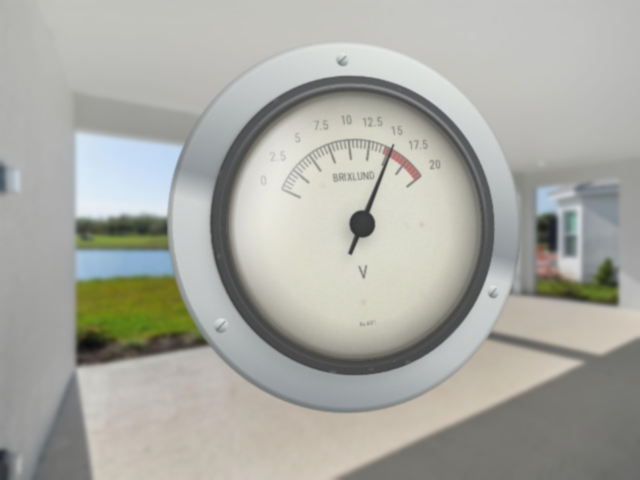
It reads 15,V
